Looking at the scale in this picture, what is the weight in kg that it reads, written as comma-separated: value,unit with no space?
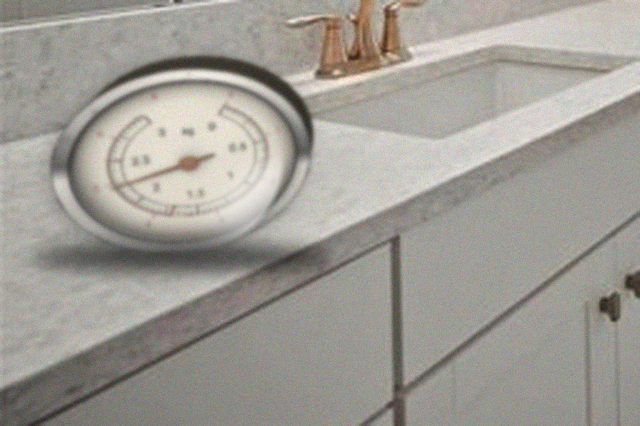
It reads 2.25,kg
